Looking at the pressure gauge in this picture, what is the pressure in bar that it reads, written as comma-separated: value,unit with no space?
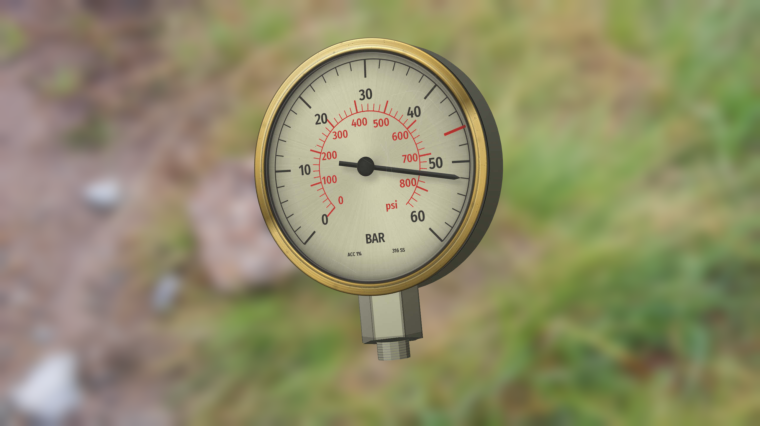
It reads 52,bar
